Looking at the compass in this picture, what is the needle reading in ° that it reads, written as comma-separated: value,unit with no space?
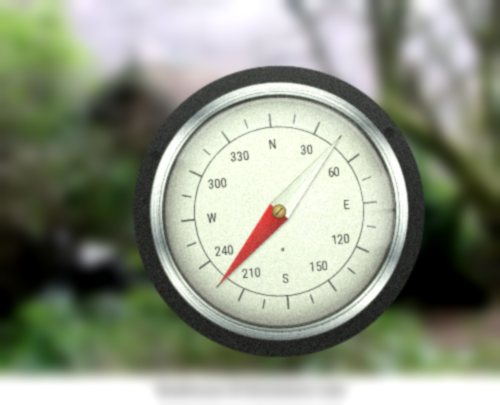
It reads 225,°
